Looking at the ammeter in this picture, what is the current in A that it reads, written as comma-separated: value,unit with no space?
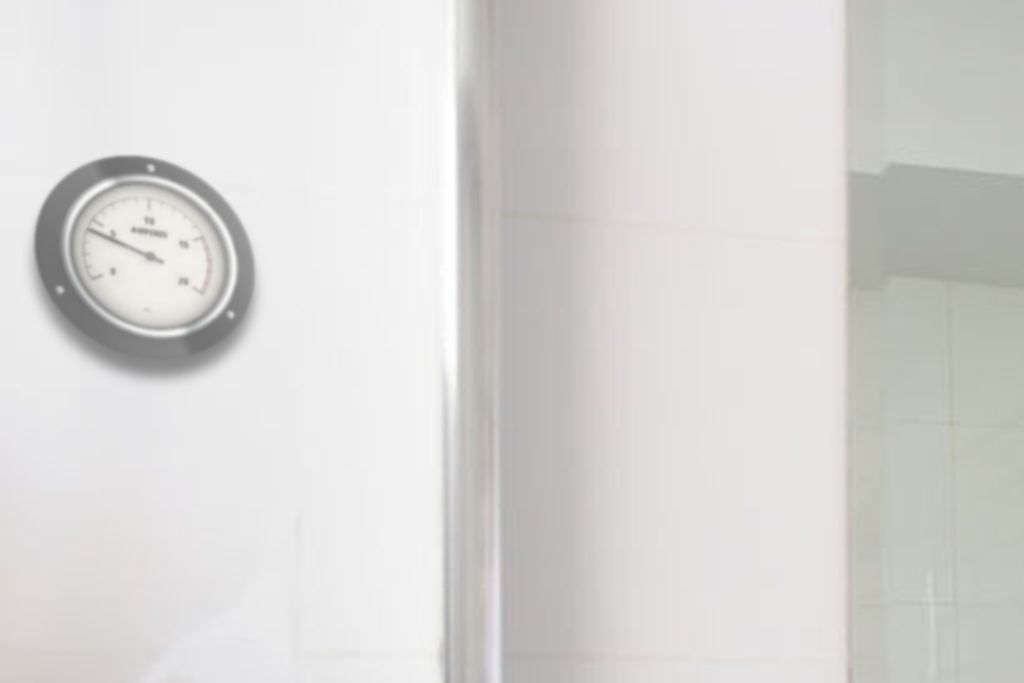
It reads 4,A
